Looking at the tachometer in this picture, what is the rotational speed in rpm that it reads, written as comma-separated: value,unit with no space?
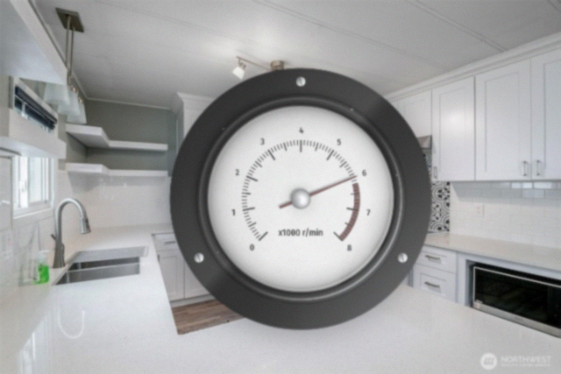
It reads 6000,rpm
